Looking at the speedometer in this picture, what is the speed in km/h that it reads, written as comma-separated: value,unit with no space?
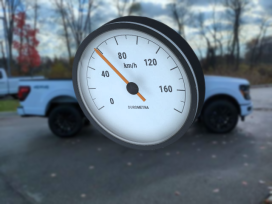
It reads 60,km/h
